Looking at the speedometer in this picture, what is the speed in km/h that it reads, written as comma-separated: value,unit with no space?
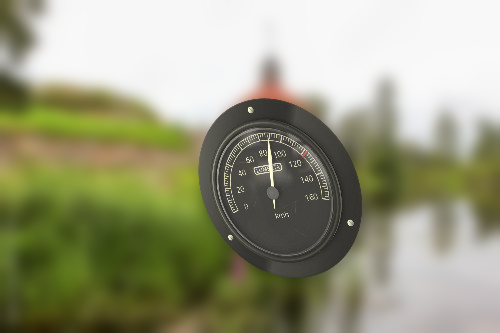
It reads 90,km/h
